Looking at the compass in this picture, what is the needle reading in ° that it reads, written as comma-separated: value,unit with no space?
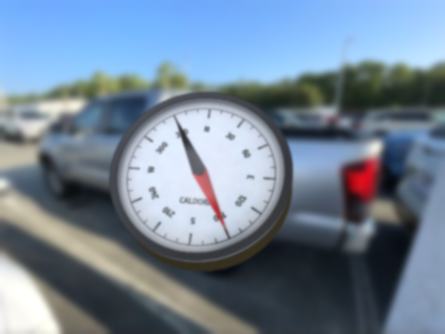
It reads 150,°
